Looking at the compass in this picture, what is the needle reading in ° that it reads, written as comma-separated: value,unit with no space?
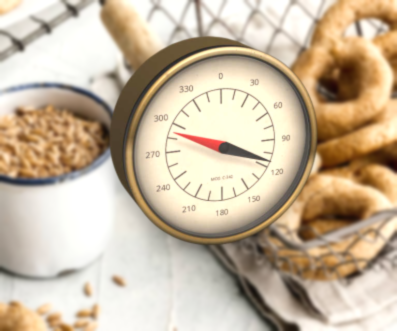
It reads 292.5,°
